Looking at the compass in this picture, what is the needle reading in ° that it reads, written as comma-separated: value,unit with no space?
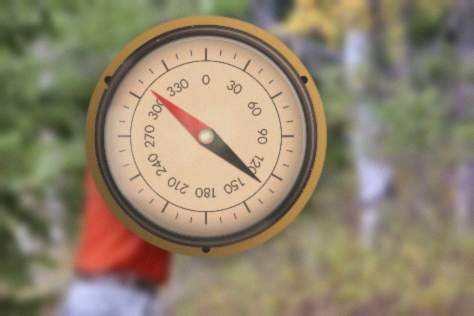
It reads 310,°
